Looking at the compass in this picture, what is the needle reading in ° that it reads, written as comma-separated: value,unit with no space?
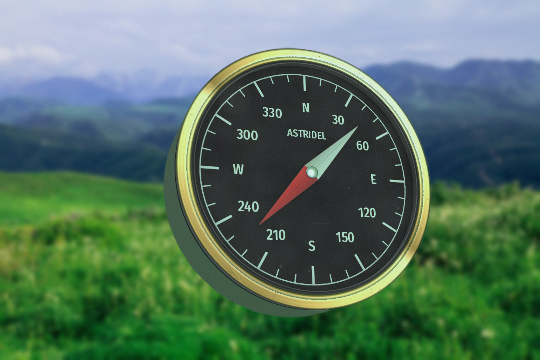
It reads 225,°
